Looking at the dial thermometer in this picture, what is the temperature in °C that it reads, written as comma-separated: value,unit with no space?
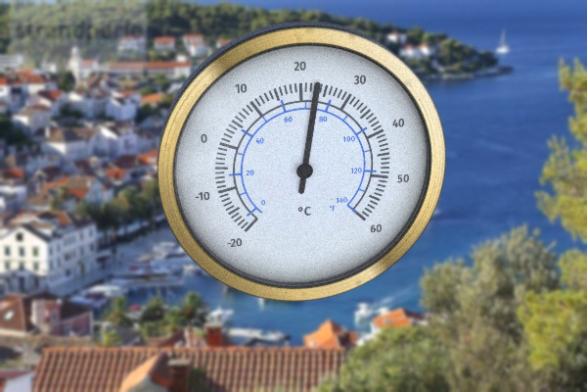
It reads 23,°C
